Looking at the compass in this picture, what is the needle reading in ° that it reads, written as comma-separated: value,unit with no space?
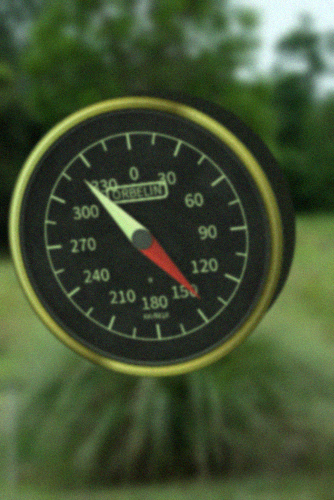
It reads 142.5,°
